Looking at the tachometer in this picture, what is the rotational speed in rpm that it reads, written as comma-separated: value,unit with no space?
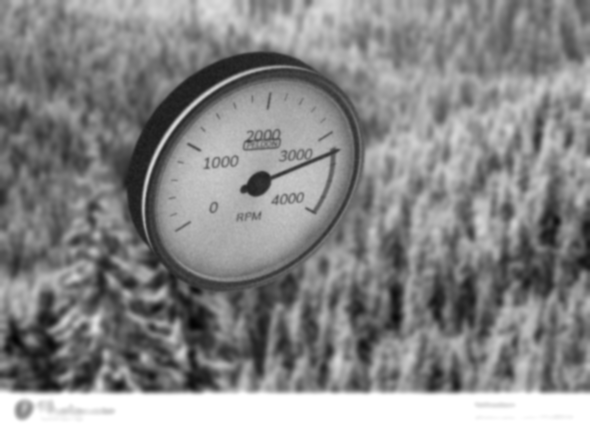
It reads 3200,rpm
